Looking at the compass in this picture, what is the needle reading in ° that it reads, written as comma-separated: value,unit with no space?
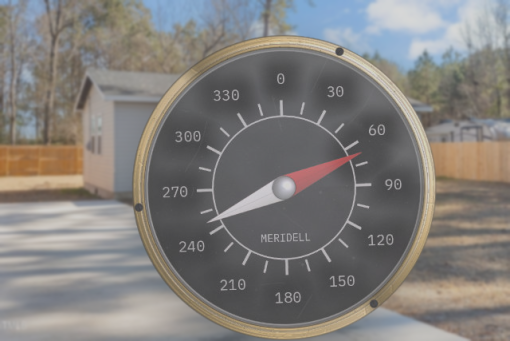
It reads 67.5,°
